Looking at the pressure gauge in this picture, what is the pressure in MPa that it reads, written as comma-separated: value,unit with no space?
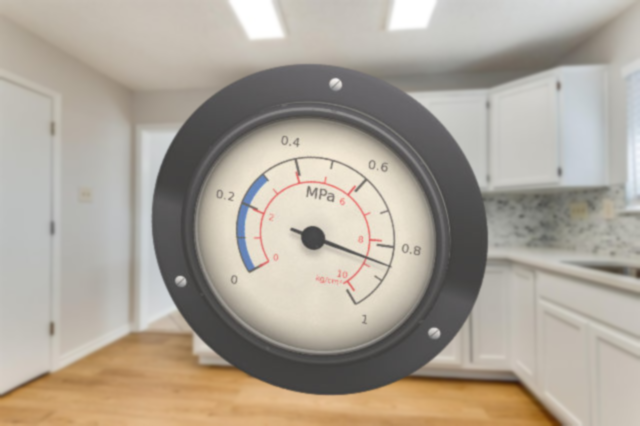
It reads 0.85,MPa
